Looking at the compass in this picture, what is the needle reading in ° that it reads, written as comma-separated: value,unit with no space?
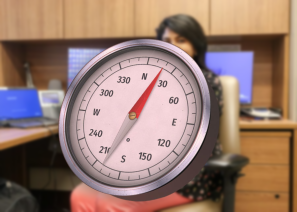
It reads 20,°
